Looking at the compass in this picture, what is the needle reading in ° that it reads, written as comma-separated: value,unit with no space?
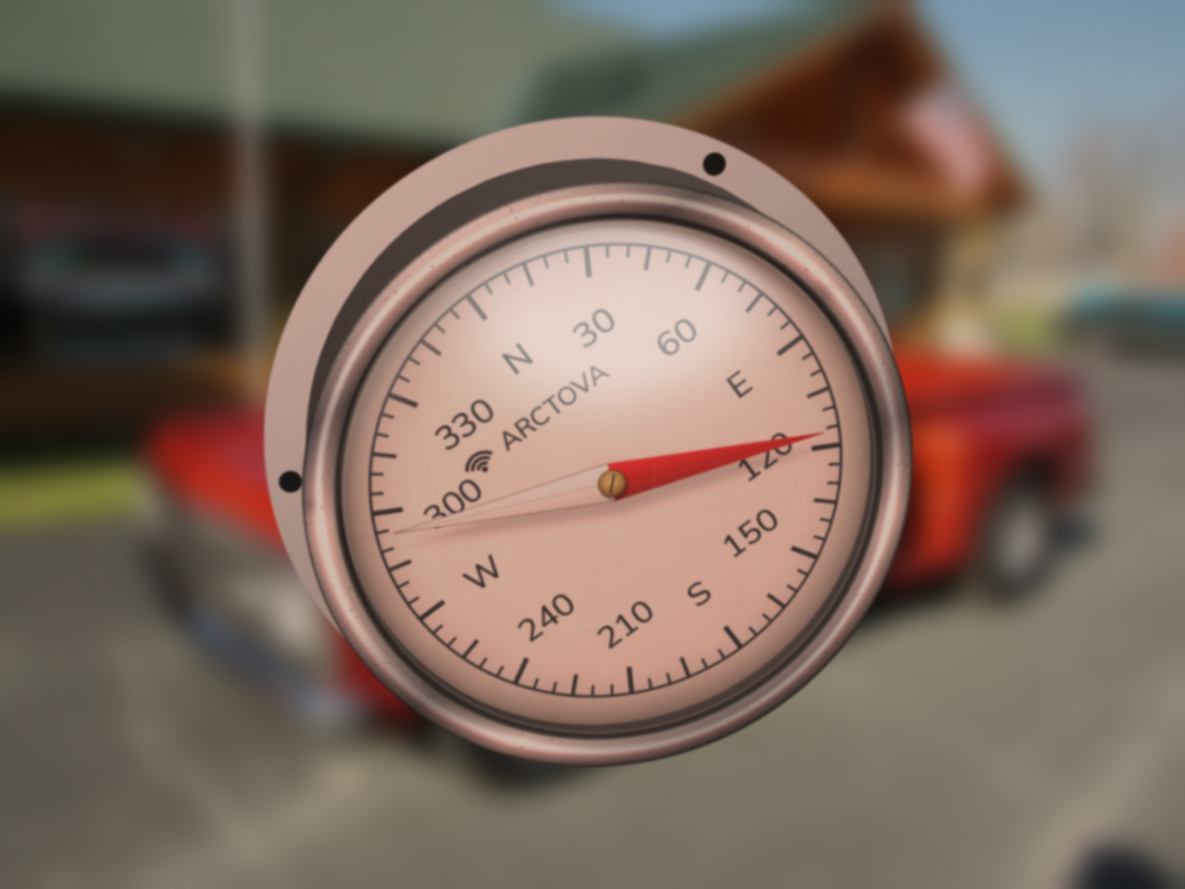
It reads 115,°
